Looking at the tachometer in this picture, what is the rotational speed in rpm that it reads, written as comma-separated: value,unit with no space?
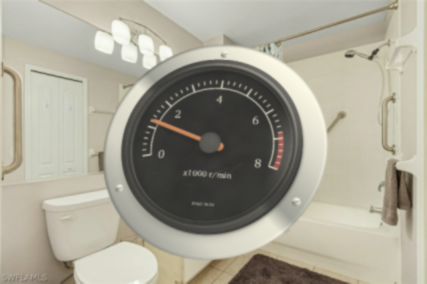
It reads 1200,rpm
